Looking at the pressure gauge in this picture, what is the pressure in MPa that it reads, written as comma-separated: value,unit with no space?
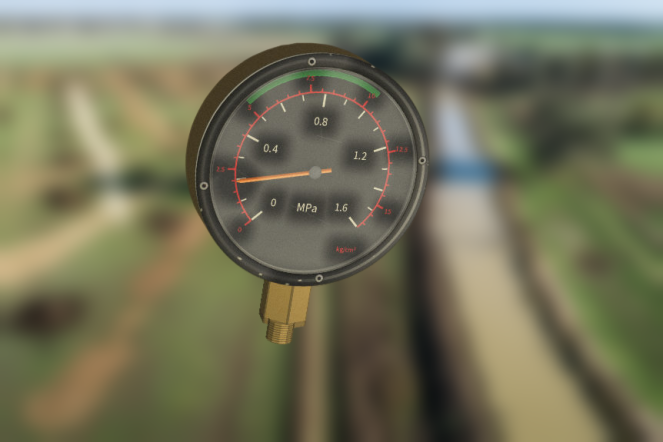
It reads 0.2,MPa
